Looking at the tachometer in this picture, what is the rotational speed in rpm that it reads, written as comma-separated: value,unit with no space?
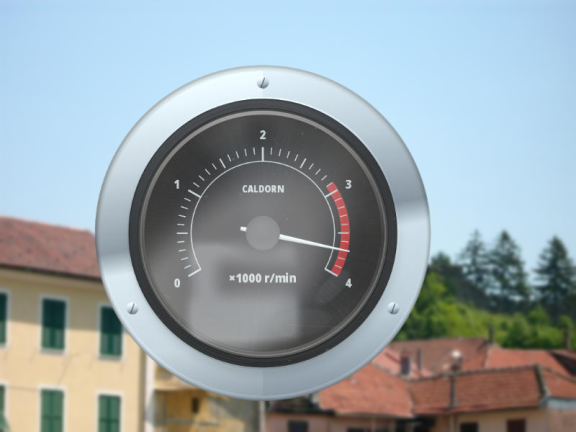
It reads 3700,rpm
